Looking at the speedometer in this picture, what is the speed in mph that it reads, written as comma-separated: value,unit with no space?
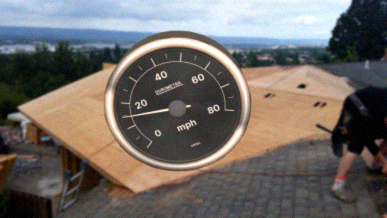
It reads 15,mph
